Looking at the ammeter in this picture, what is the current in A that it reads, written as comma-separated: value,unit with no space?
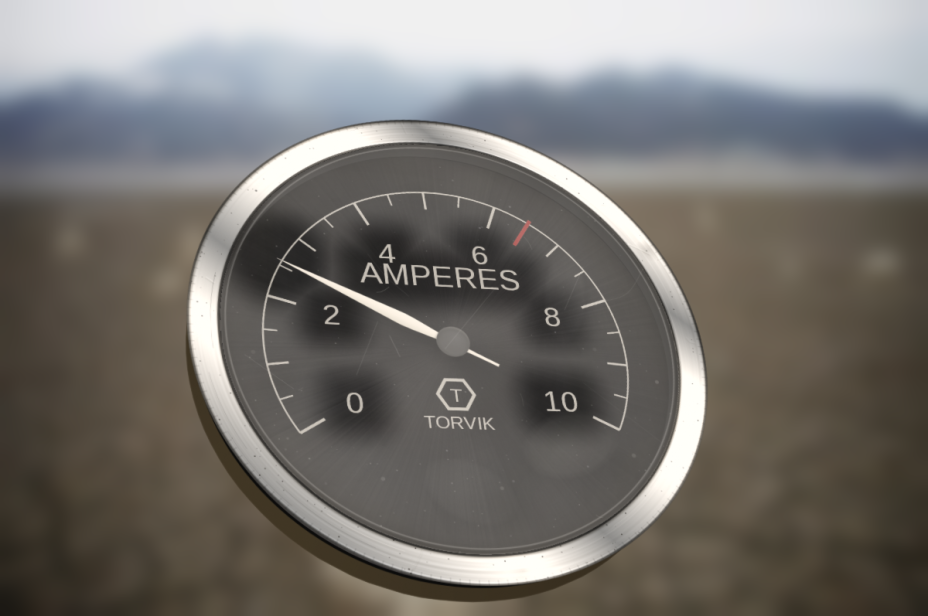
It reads 2.5,A
